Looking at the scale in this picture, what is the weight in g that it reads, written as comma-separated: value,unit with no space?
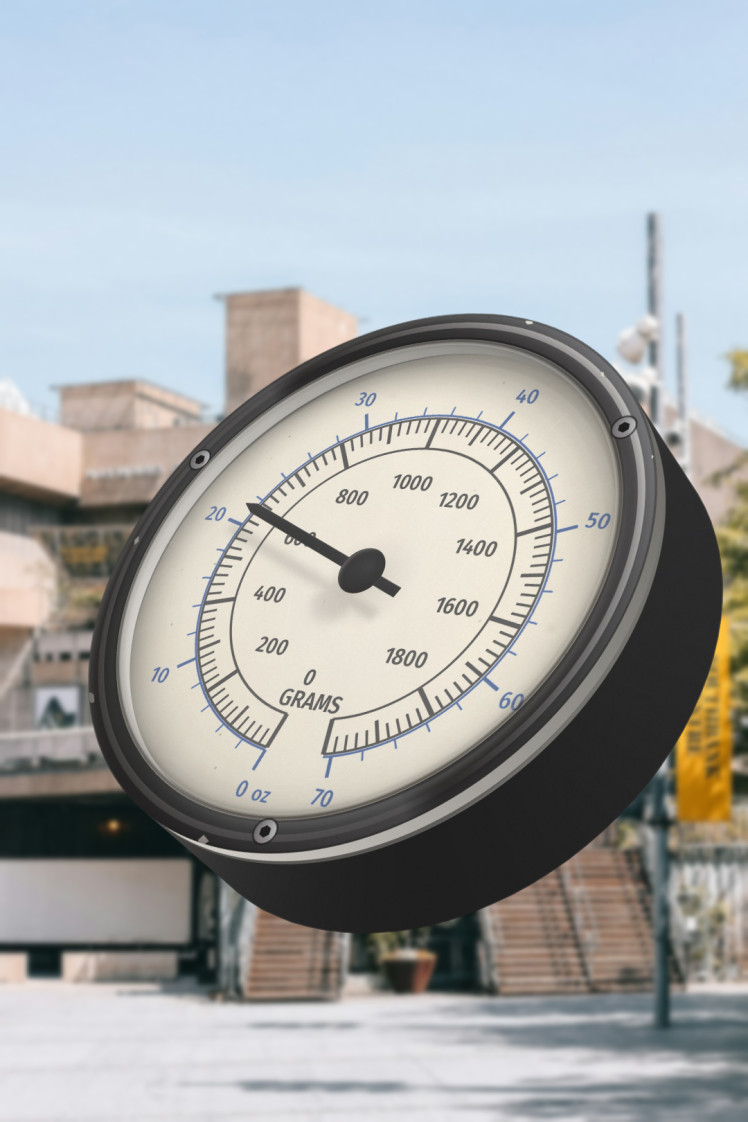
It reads 600,g
